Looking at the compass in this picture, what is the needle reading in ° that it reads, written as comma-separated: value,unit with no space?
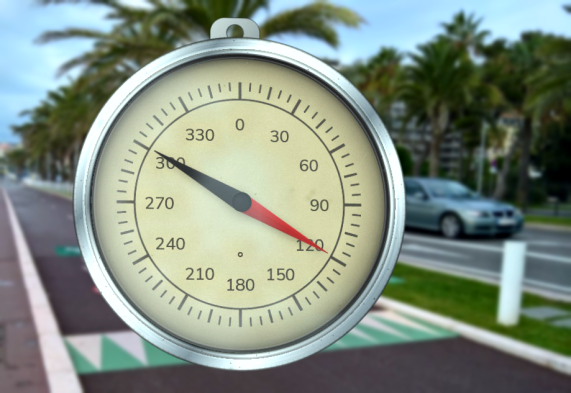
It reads 120,°
